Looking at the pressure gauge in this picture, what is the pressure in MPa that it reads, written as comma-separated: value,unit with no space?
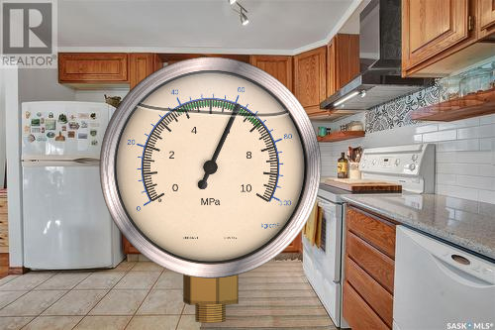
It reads 6,MPa
